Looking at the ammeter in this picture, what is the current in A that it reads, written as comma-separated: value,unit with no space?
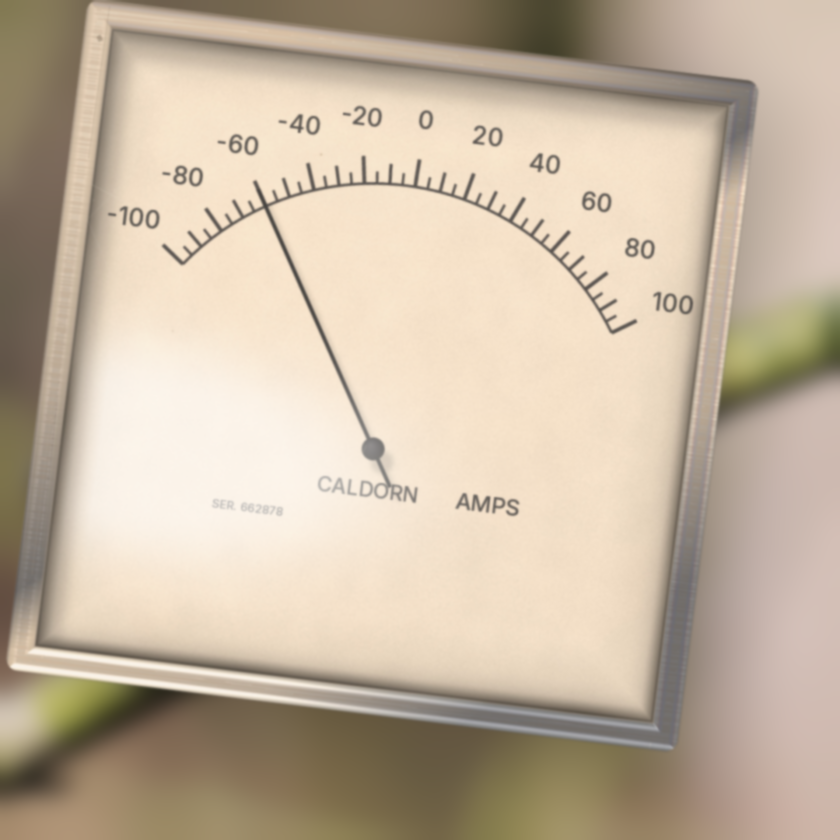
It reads -60,A
